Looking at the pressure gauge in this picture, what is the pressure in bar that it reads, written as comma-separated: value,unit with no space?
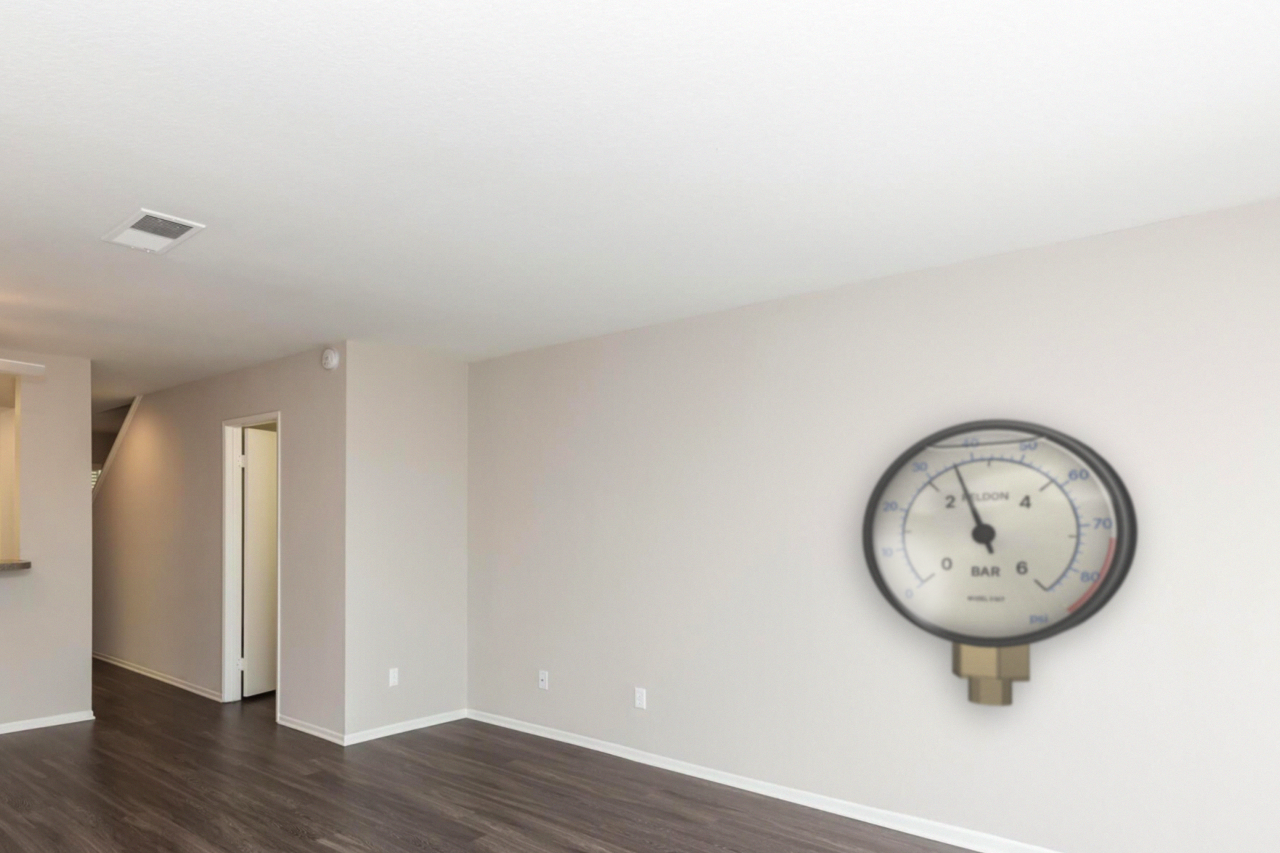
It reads 2.5,bar
